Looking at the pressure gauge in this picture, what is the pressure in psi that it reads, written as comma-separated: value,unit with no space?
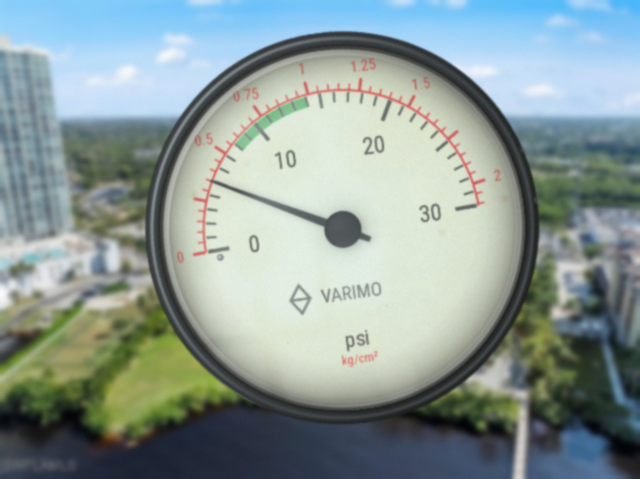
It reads 5,psi
